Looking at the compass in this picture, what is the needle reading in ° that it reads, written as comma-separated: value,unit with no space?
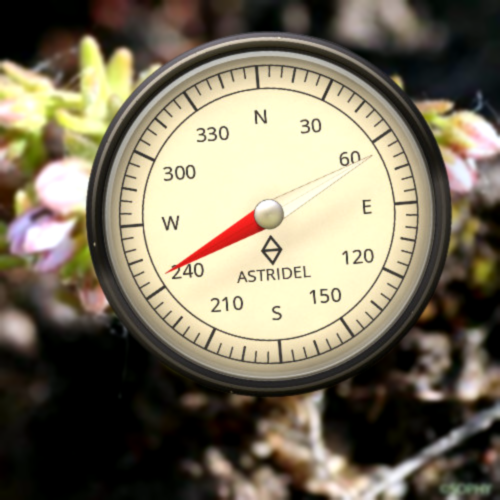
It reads 245,°
